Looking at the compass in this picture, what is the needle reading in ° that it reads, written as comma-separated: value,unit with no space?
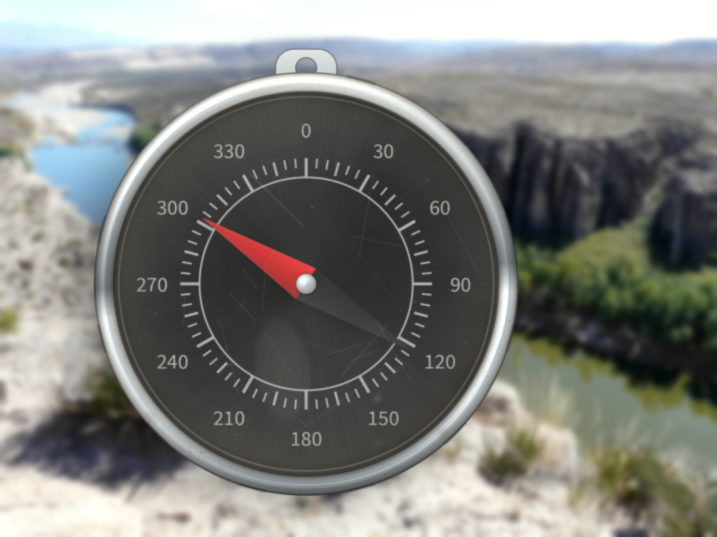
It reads 302.5,°
